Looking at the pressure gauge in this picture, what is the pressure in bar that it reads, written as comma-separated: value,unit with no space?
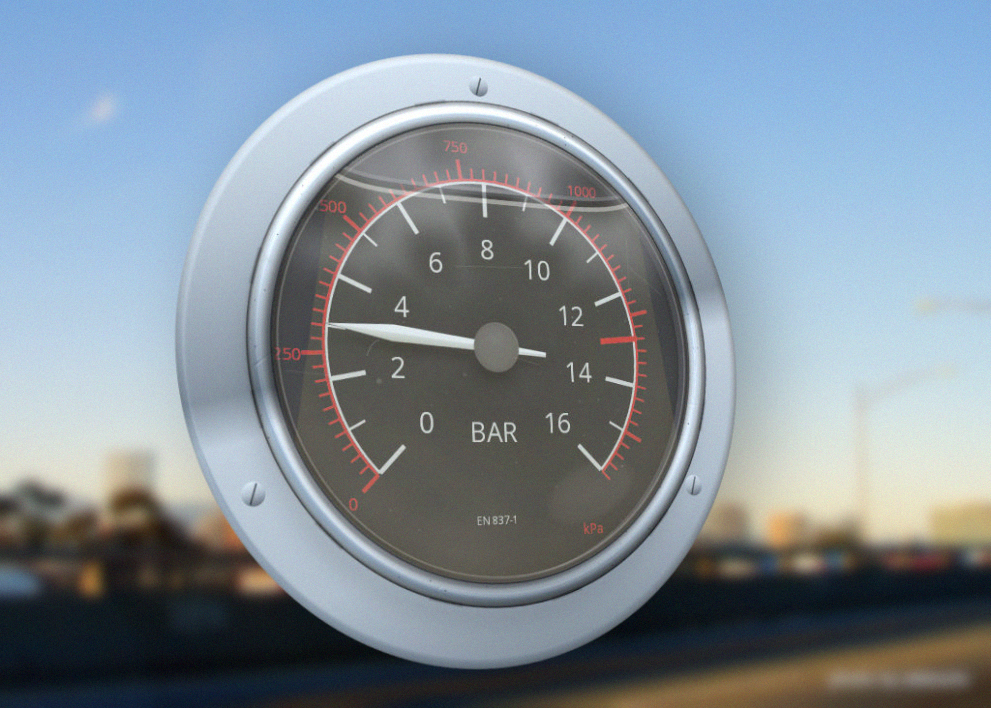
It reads 3,bar
